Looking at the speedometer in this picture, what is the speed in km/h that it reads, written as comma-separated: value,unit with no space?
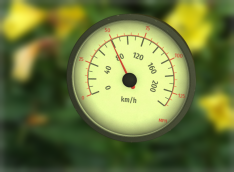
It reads 80,km/h
